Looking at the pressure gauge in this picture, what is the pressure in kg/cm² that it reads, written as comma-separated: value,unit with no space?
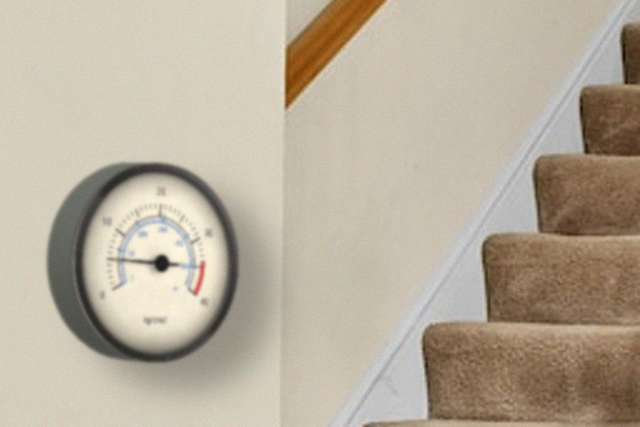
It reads 5,kg/cm²
